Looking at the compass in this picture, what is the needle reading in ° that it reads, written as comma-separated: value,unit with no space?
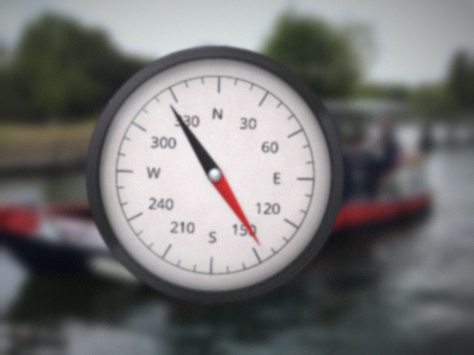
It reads 145,°
